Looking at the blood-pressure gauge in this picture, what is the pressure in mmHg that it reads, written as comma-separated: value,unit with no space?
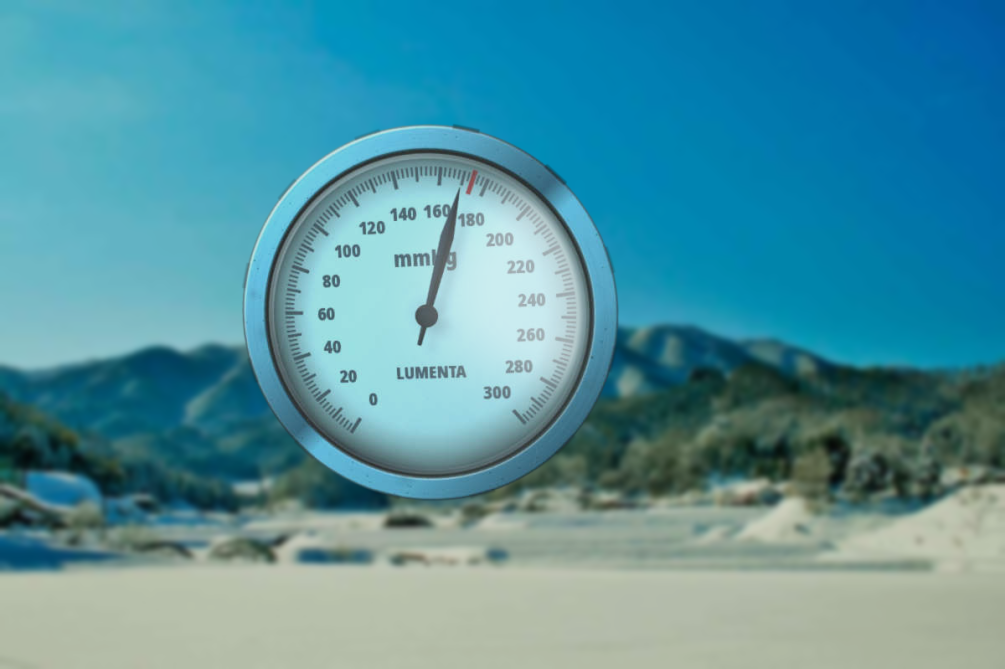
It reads 170,mmHg
